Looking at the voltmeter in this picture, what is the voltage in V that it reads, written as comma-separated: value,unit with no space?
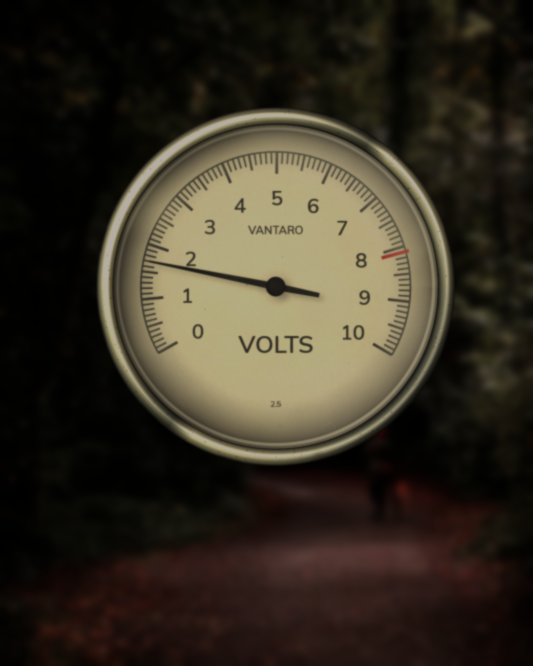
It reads 1.7,V
